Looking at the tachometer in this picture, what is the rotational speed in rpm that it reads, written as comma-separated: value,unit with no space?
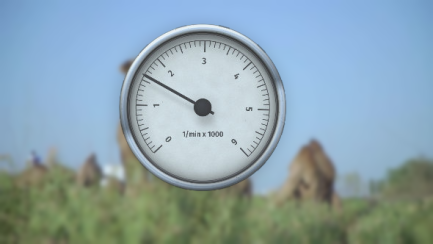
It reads 1600,rpm
